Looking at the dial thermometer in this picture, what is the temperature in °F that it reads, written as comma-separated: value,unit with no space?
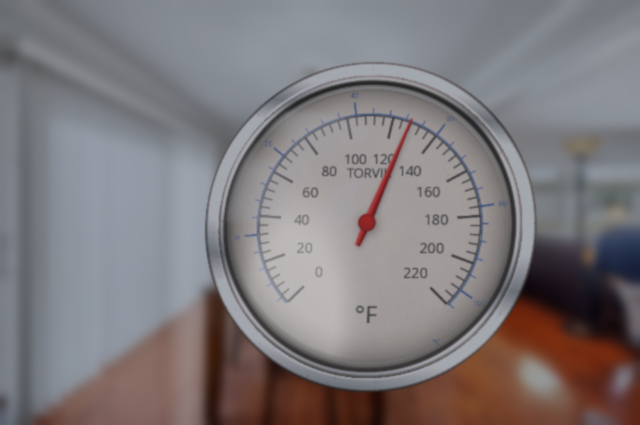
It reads 128,°F
